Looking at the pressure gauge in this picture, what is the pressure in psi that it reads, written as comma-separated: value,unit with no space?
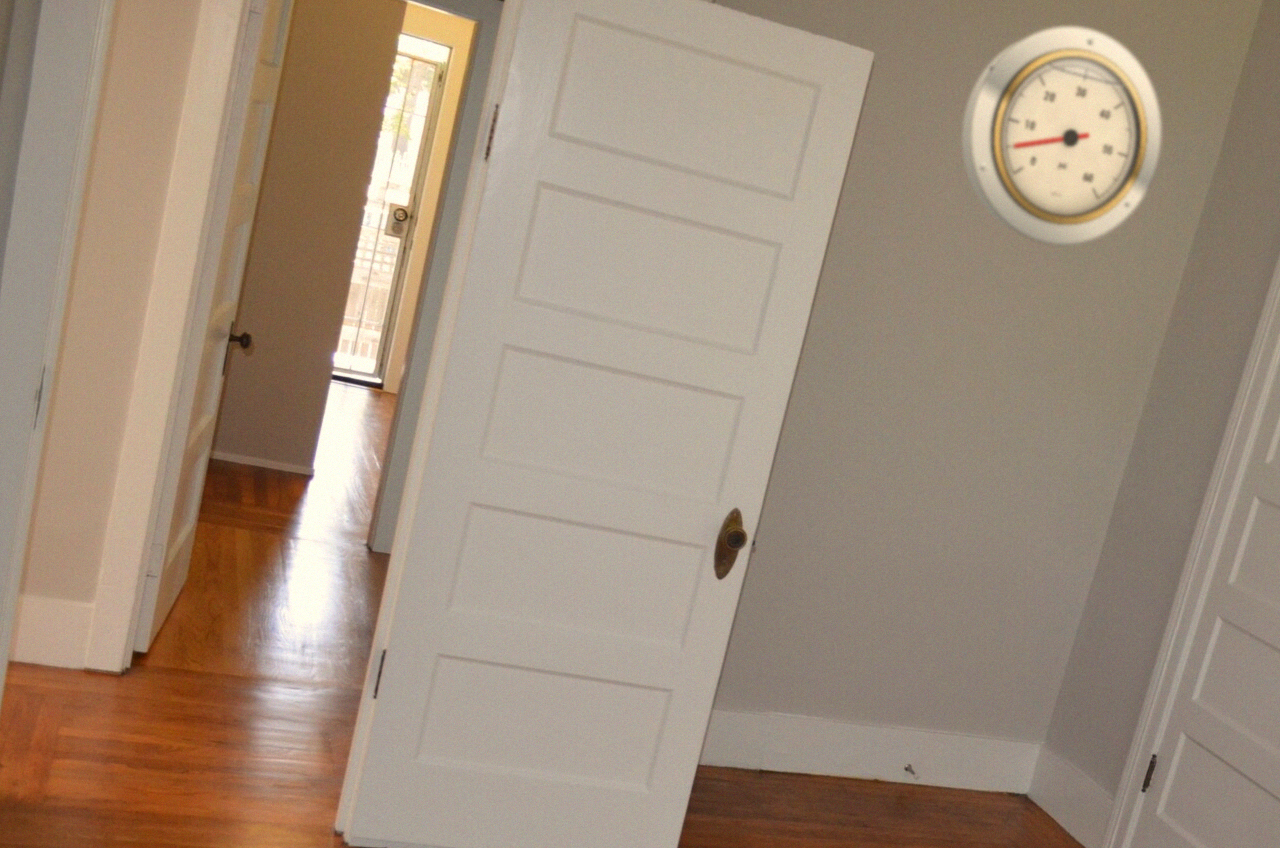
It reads 5,psi
